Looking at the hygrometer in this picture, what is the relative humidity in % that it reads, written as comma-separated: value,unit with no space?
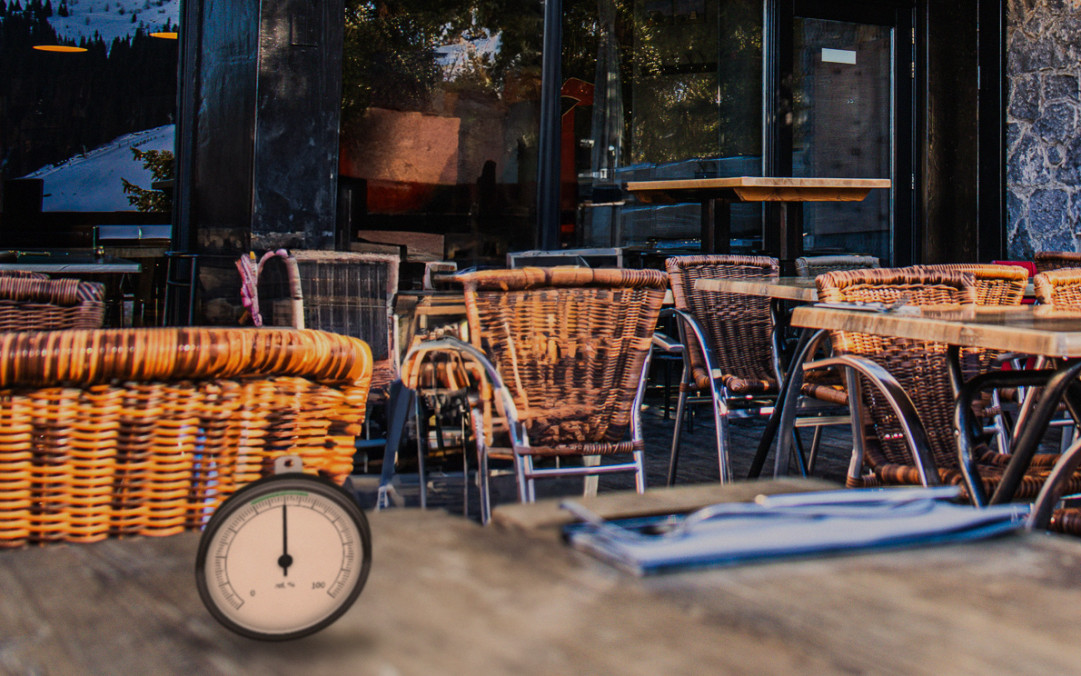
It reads 50,%
